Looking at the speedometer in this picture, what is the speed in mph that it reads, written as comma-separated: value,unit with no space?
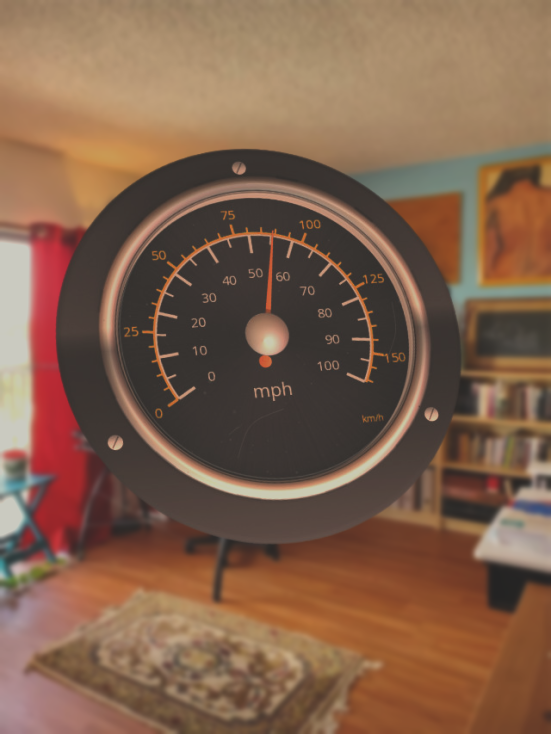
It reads 55,mph
